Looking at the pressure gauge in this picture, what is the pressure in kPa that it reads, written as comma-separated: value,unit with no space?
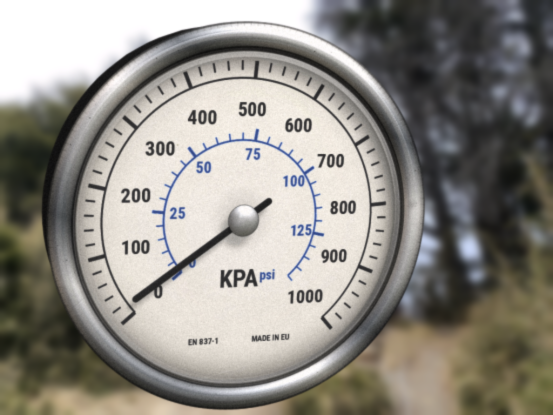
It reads 20,kPa
